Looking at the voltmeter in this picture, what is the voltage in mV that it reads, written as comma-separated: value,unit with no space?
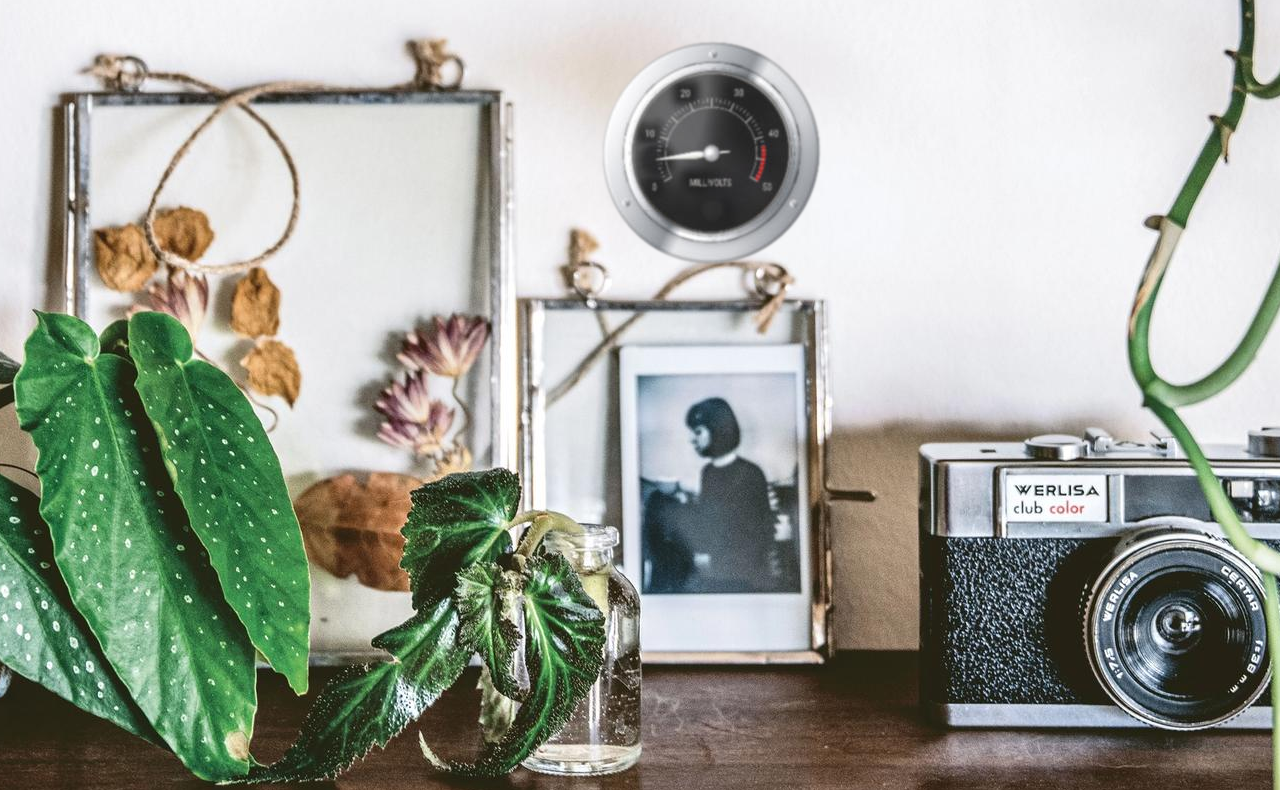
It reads 5,mV
